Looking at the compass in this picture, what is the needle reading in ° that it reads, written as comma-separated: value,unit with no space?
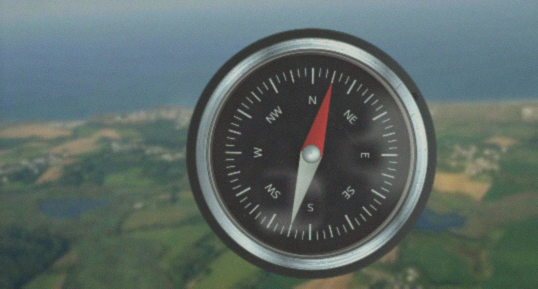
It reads 15,°
